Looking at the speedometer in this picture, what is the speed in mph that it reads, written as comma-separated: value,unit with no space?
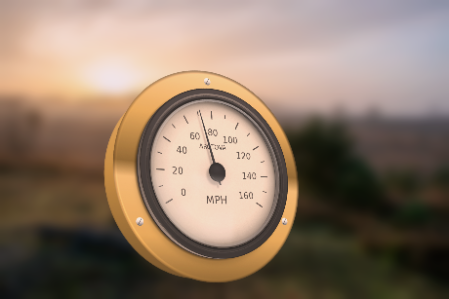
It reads 70,mph
